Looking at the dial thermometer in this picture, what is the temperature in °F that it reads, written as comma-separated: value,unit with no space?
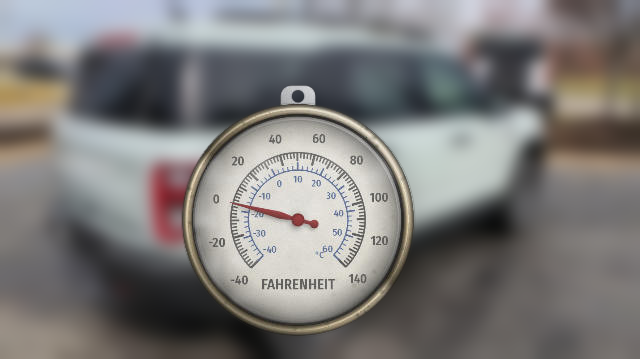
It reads 0,°F
